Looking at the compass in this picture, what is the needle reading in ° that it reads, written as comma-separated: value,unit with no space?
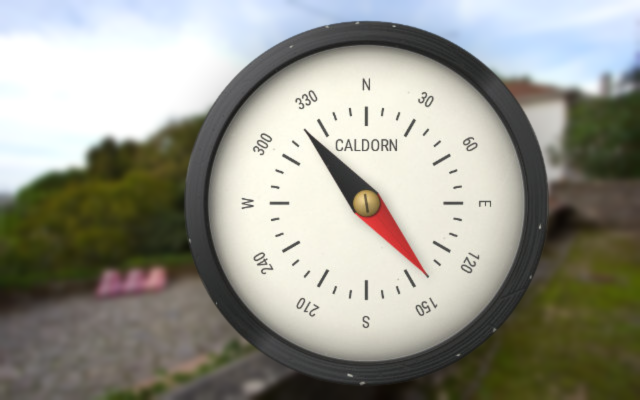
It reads 140,°
